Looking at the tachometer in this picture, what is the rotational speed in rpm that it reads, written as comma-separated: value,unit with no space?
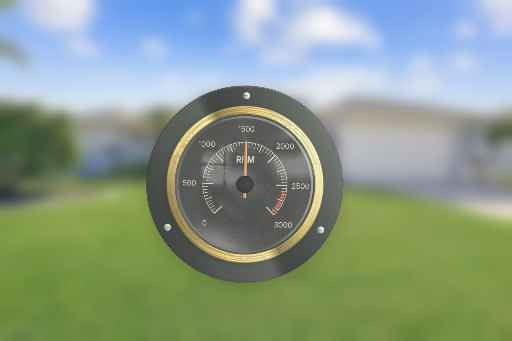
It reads 1500,rpm
